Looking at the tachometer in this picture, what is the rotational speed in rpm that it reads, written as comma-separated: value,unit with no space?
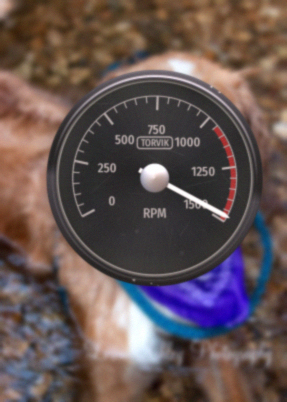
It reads 1475,rpm
